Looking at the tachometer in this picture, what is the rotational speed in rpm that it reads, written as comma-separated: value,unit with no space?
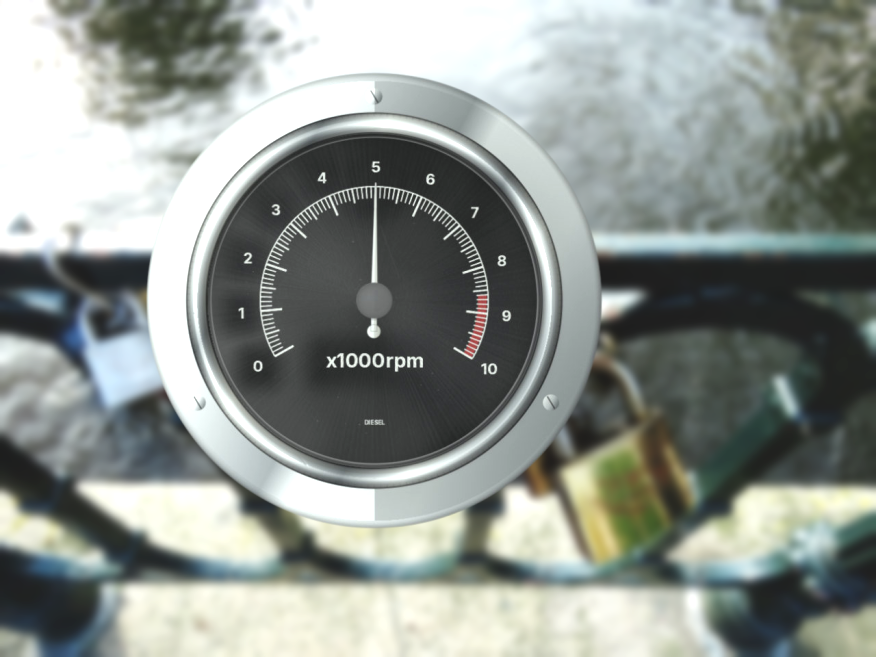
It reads 5000,rpm
